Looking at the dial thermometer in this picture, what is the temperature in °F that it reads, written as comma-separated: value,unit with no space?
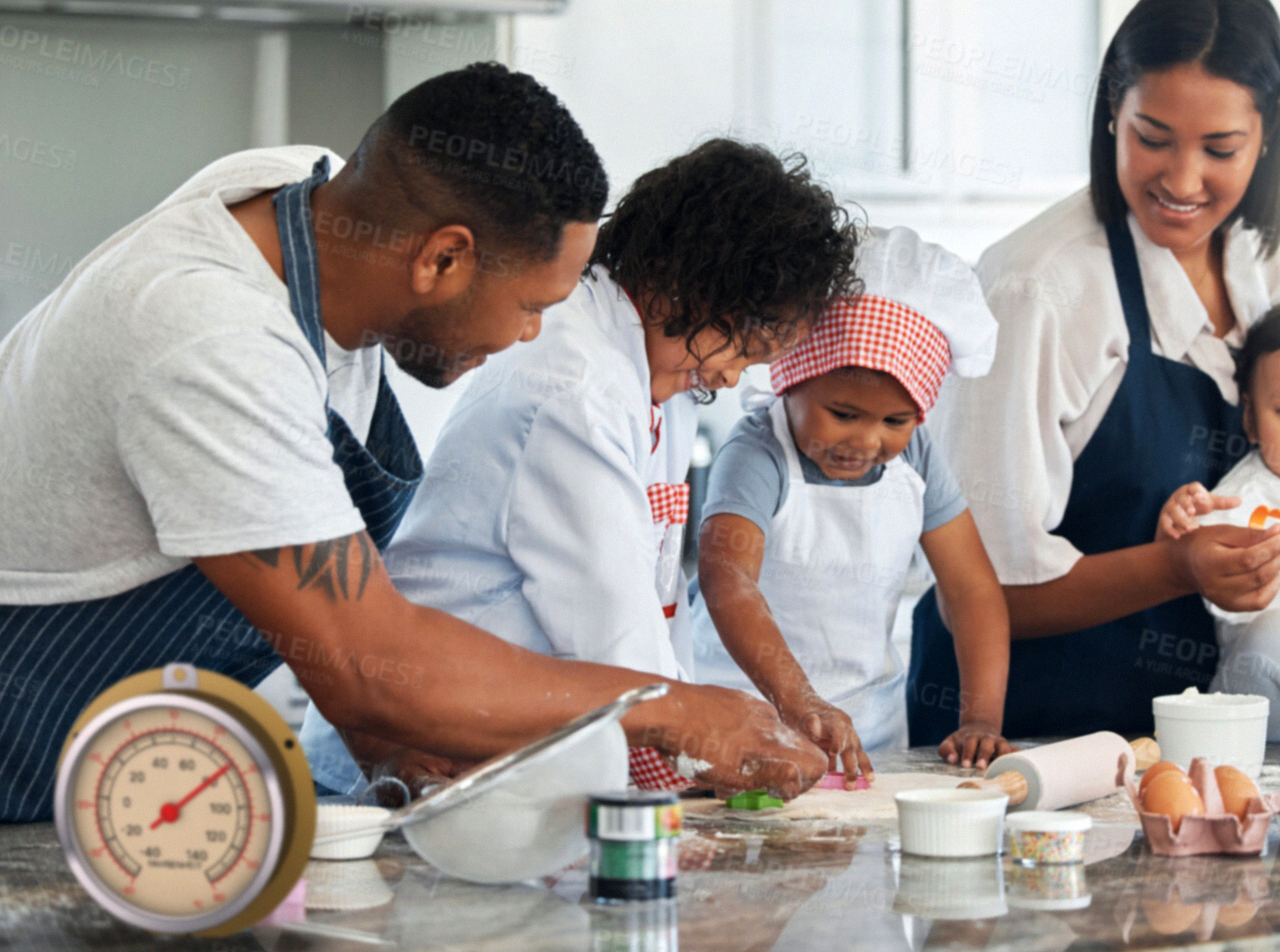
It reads 80,°F
